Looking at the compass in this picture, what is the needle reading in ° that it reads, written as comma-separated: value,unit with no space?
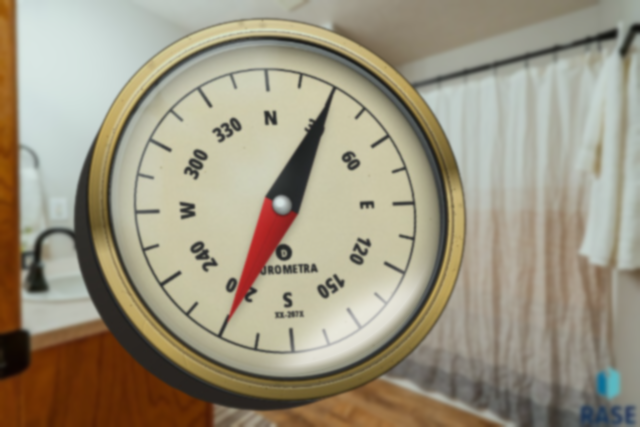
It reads 210,°
